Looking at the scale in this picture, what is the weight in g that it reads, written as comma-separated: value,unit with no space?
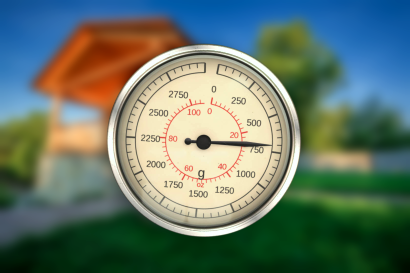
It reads 700,g
